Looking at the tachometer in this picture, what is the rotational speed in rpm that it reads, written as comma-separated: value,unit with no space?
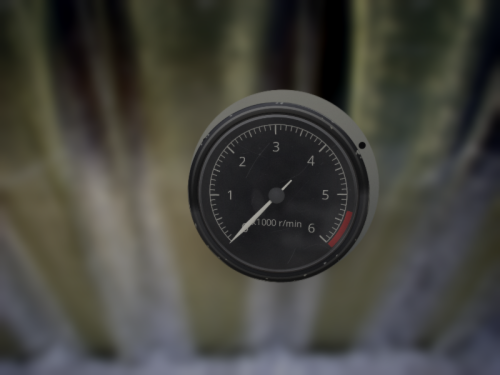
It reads 0,rpm
